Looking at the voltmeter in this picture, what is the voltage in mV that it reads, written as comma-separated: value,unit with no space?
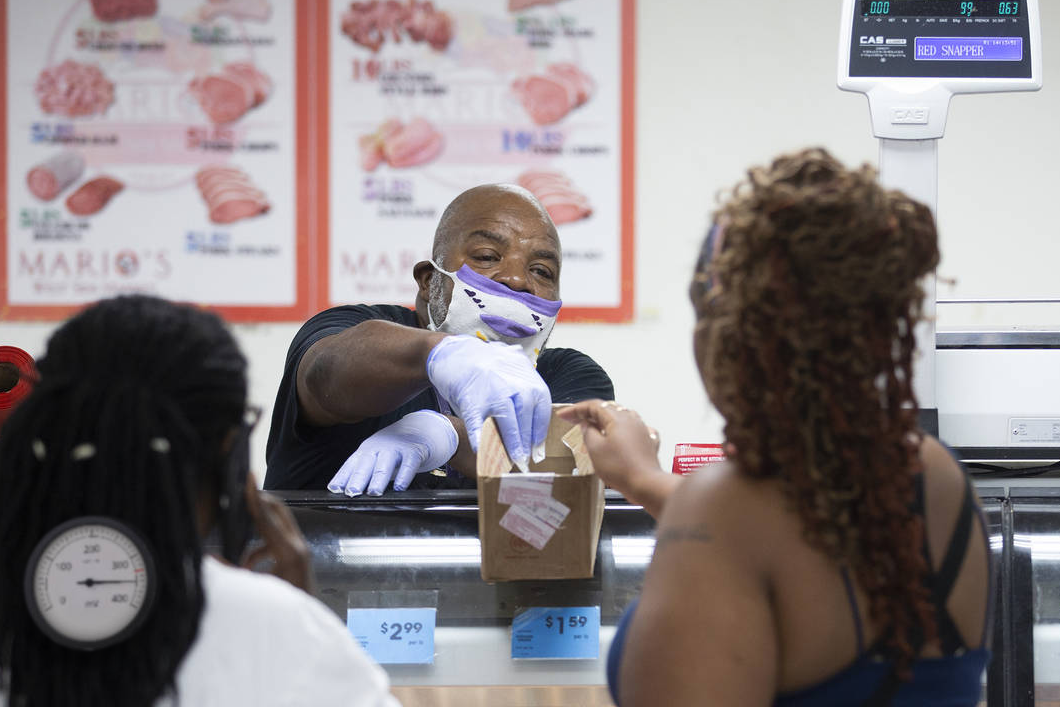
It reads 350,mV
